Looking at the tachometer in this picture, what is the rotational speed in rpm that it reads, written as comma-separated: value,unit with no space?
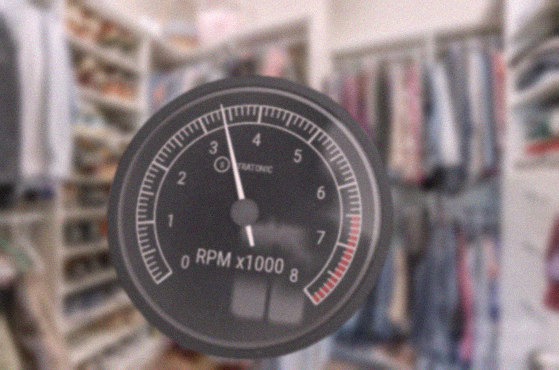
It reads 3400,rpm
